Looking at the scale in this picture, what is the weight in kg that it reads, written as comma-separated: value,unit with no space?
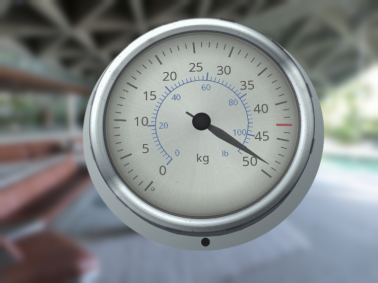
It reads 49,kg
